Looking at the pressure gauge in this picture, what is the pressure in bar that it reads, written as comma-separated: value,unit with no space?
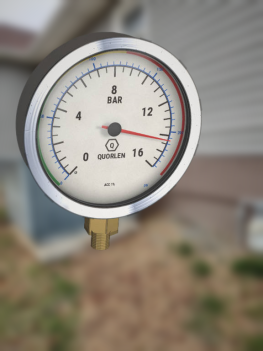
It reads 14.25,bar
